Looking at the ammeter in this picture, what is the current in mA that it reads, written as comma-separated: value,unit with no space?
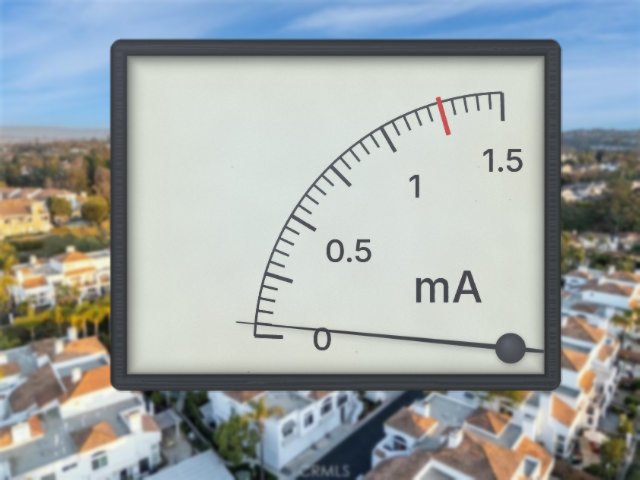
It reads 0.05,mA
